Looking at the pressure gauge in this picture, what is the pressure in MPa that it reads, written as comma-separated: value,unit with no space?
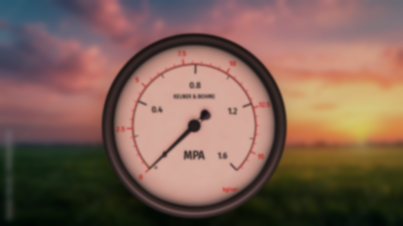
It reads 0,MPa
